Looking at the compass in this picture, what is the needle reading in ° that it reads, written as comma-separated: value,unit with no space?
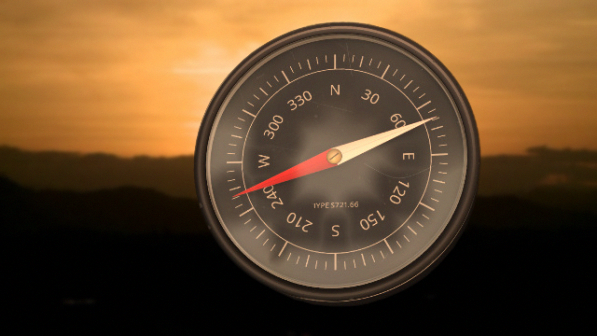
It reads 250,°
